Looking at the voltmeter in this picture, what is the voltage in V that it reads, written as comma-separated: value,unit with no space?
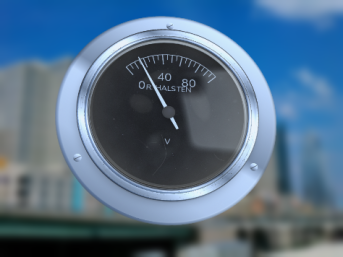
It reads 15,V
